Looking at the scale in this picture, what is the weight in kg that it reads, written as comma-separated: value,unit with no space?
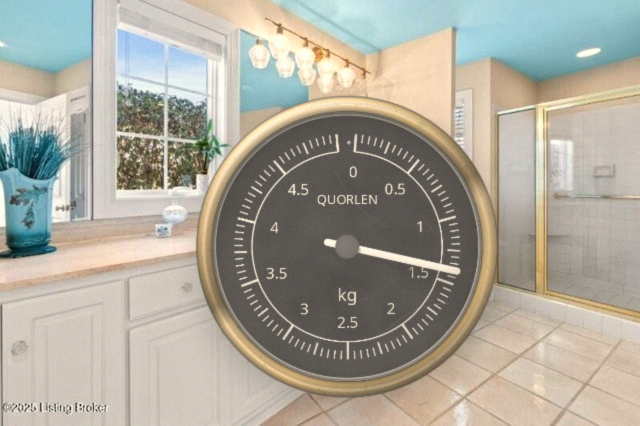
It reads 1.4,kg
